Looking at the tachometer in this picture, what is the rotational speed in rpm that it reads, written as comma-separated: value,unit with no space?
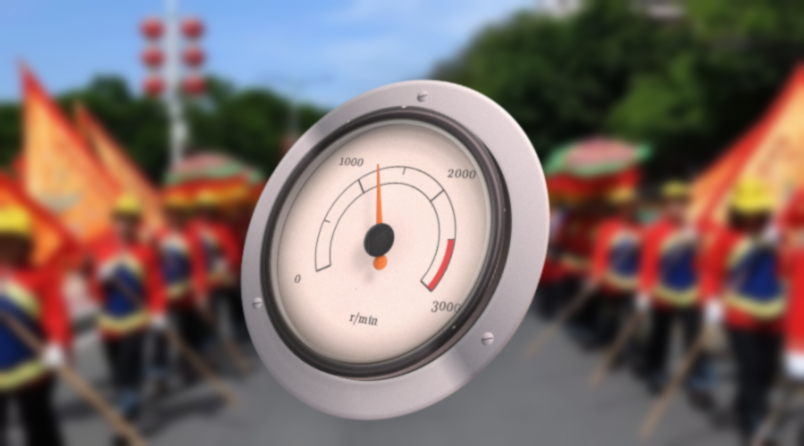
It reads 1250,rpm
